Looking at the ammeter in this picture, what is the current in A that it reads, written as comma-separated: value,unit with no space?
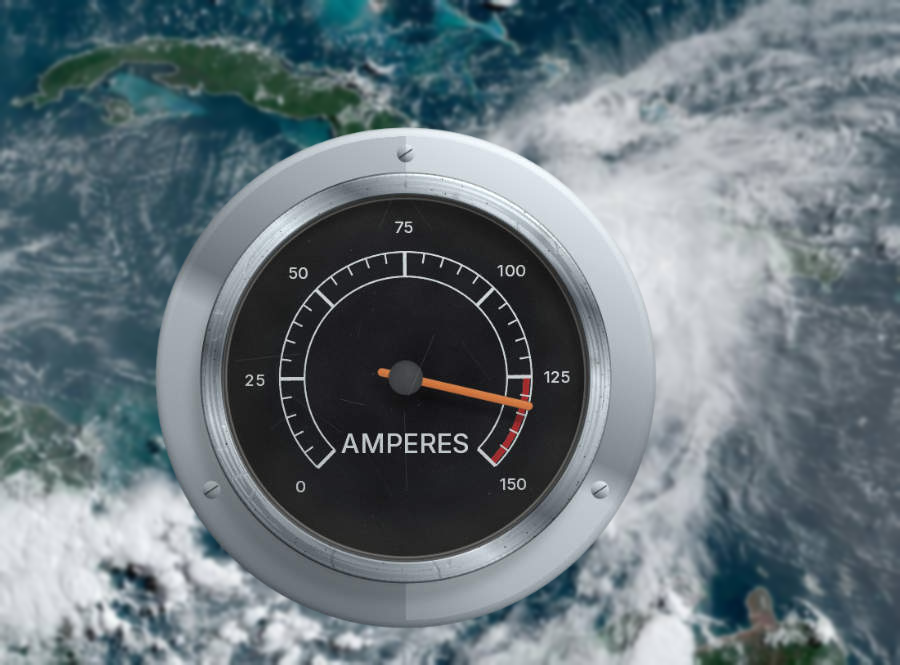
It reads 132.5,A
